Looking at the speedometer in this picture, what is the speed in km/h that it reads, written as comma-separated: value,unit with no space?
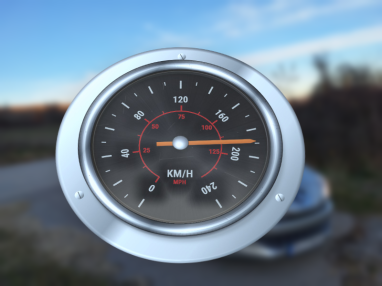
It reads 190,km/h
